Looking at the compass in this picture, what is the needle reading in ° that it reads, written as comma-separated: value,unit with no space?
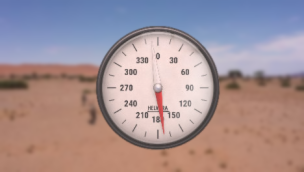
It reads 172.5,°
